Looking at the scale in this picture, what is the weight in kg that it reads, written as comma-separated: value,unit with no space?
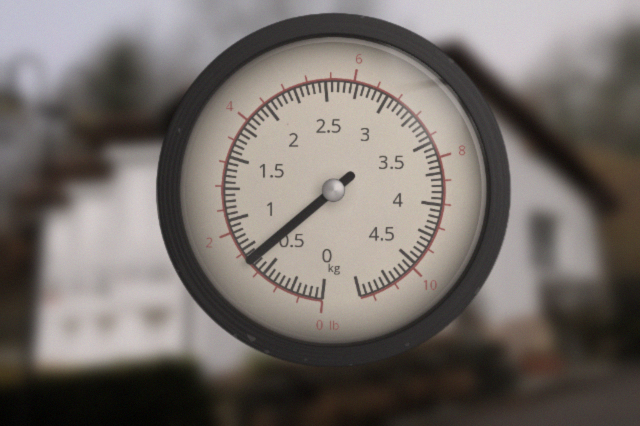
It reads 0.65,kg
